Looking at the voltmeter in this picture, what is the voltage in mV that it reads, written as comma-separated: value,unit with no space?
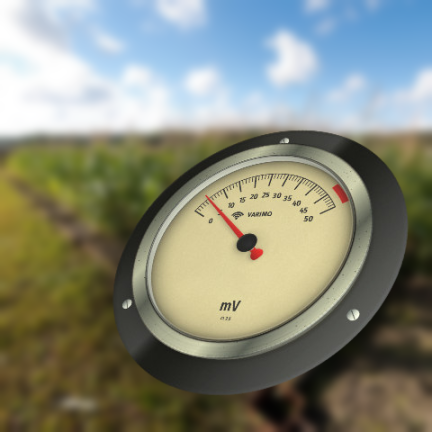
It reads 5,mV
